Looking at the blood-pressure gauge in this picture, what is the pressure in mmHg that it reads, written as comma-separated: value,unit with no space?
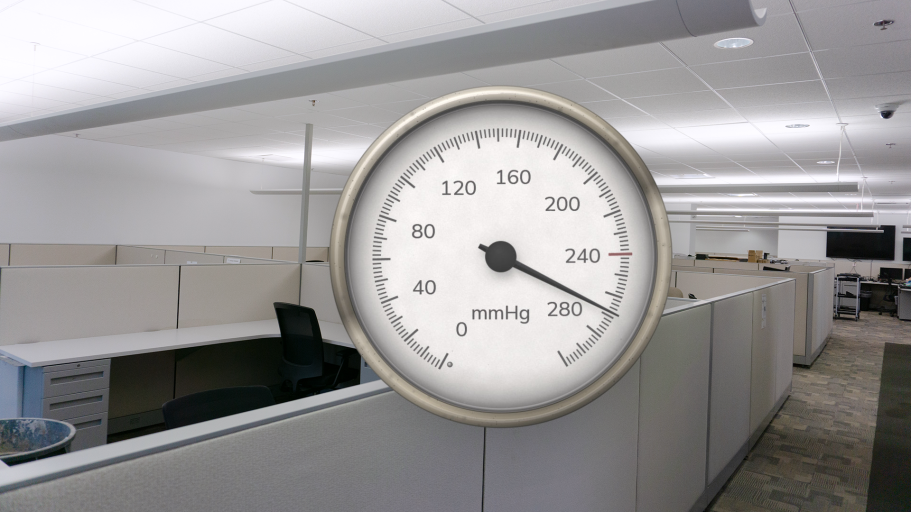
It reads 268,mmHg
